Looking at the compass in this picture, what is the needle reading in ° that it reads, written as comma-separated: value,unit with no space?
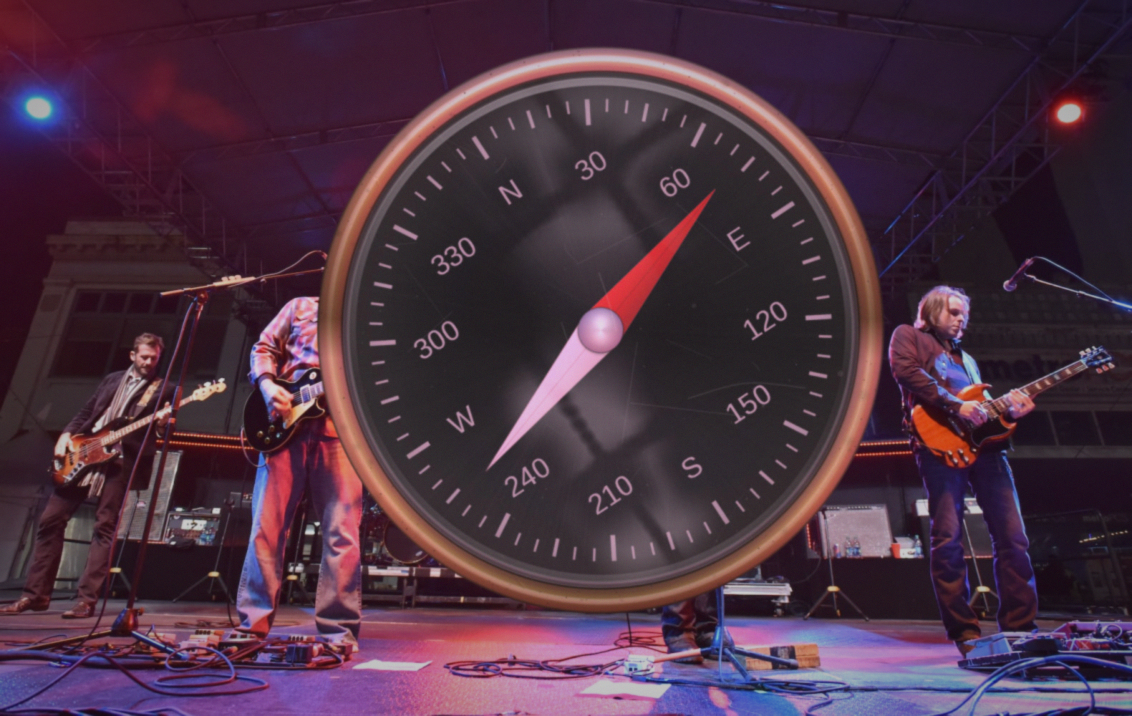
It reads 72.5,°
